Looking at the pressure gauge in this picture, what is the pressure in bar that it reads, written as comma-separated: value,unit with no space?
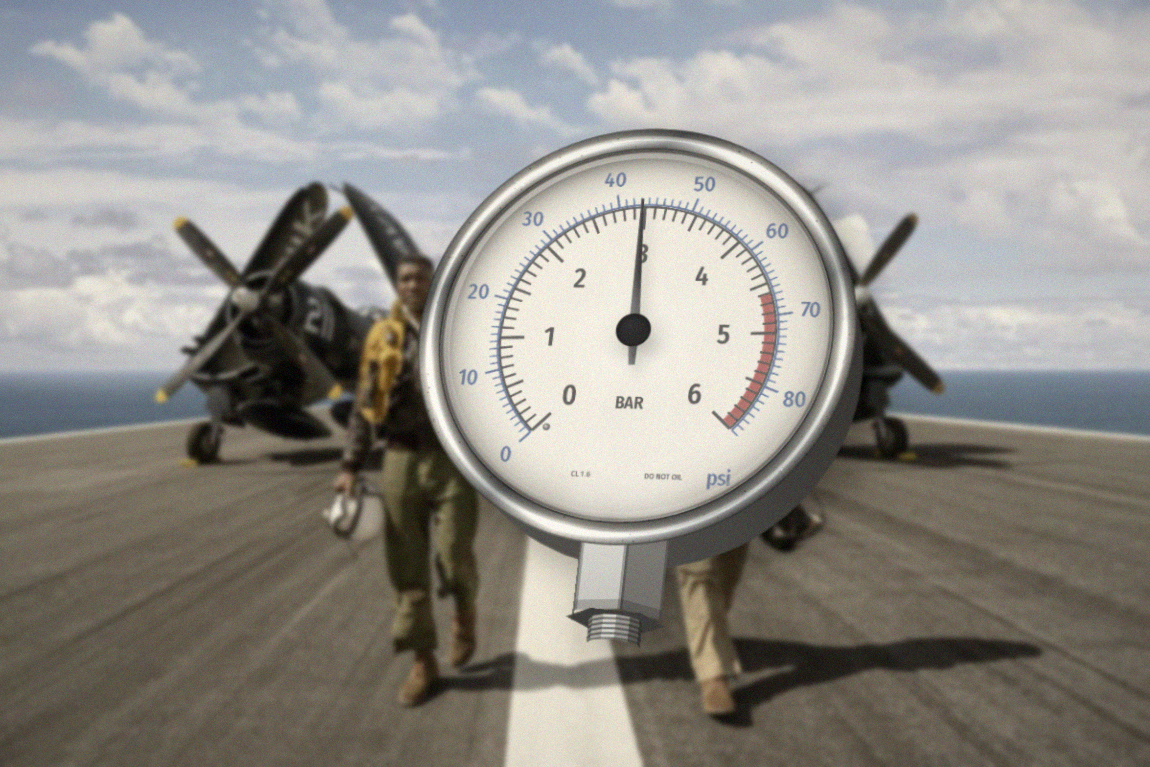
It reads 3,bar
